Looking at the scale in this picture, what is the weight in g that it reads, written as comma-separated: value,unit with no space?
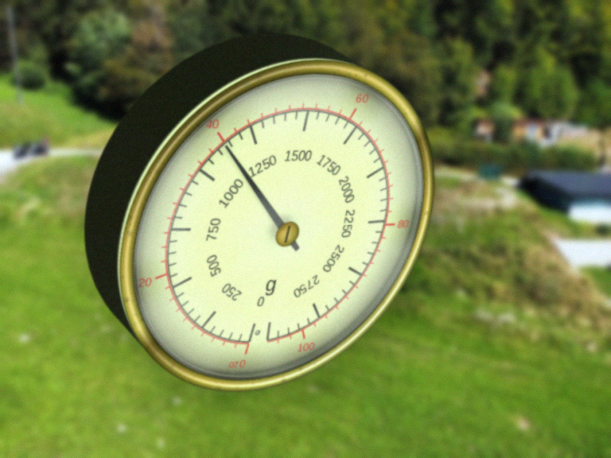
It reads 1125,g
